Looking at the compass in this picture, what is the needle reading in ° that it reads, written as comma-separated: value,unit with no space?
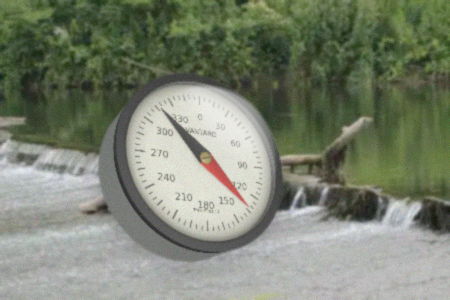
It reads 135,°
